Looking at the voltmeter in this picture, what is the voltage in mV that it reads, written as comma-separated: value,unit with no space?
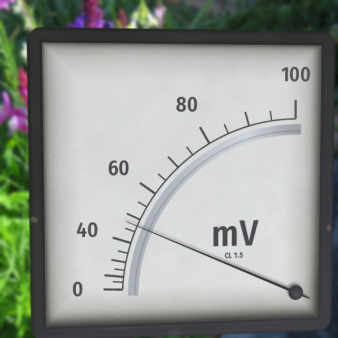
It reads 47.5,mV
